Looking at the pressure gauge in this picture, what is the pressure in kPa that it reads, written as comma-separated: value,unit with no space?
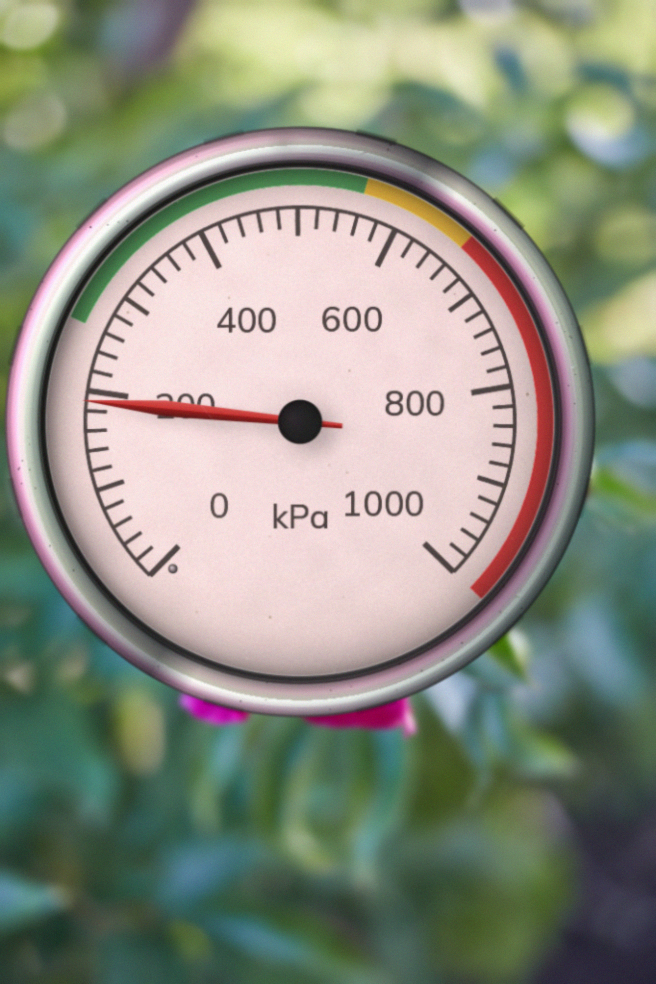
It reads 190,kPa
